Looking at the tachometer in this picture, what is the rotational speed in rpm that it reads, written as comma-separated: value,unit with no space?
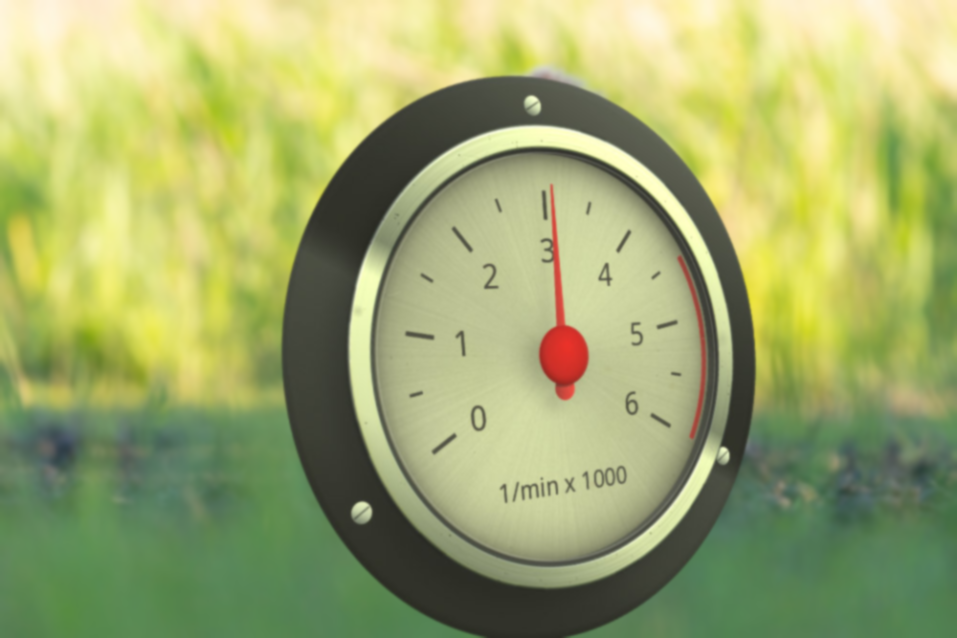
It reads 3000,rpm
